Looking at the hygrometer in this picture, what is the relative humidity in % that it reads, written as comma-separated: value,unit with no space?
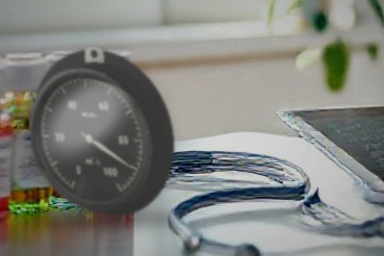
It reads 90,%
